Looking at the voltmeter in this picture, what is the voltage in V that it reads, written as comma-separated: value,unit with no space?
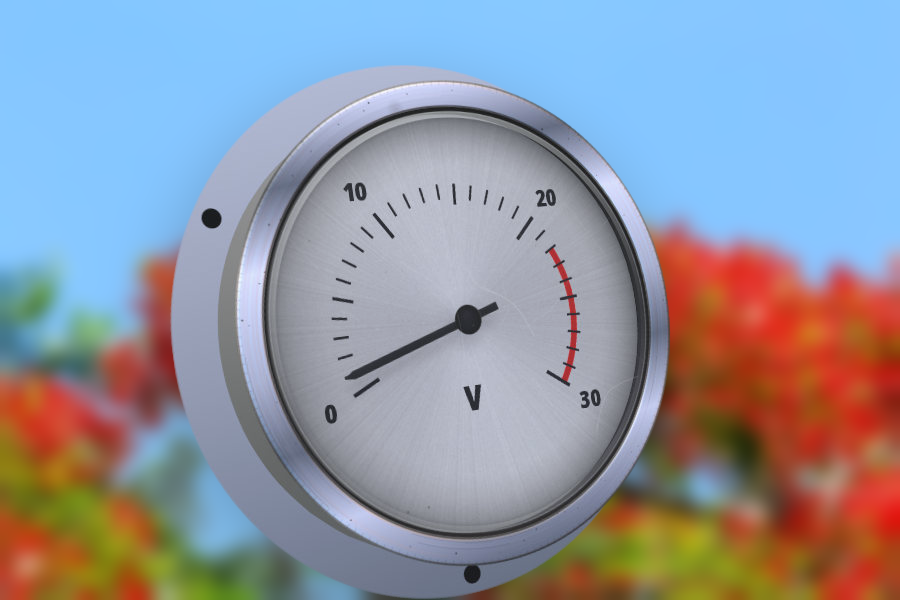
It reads 1,V
